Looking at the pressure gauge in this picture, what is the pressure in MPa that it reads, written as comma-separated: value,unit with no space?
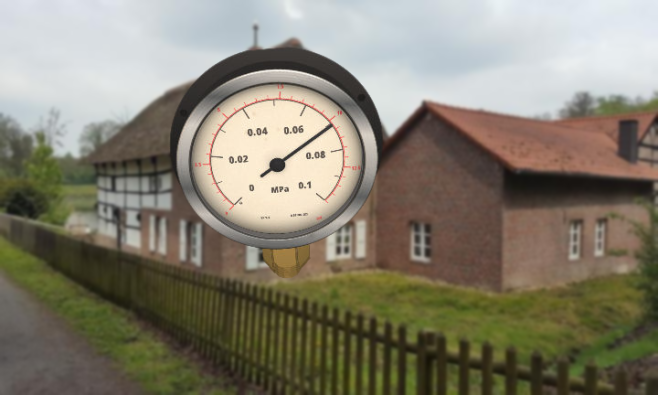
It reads 0.07,MPa
